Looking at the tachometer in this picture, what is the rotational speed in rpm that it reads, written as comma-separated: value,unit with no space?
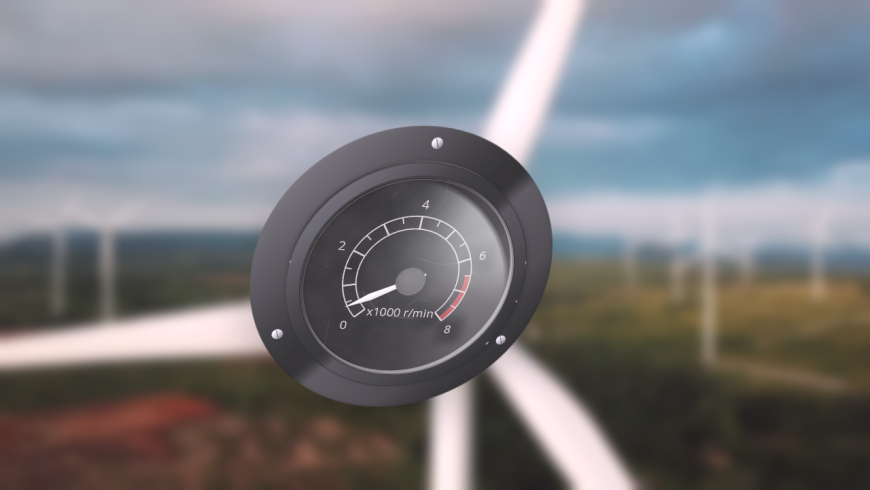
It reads 500,rpm
